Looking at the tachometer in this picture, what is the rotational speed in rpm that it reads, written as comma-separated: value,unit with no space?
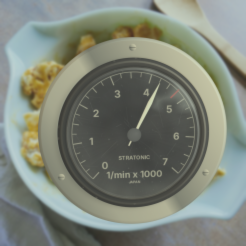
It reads 4250,rpm
